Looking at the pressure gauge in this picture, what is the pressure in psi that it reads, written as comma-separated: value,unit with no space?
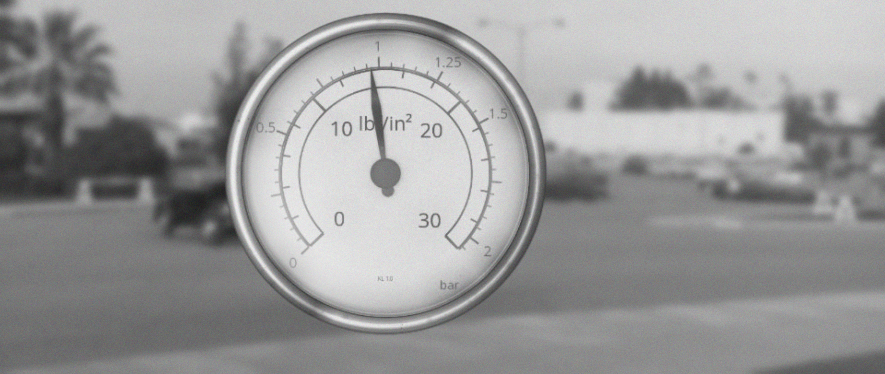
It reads 14,psi
